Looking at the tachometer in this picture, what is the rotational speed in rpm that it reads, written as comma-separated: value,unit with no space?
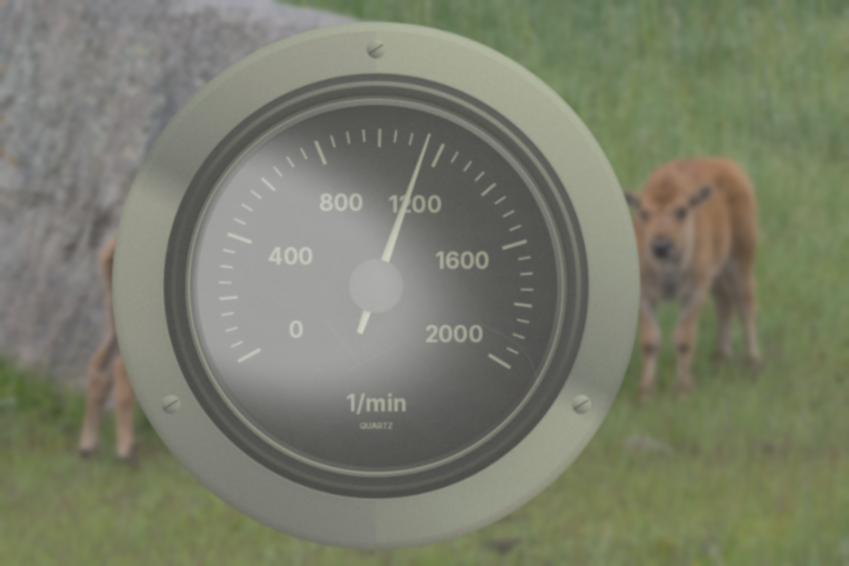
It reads 1150,rpm
